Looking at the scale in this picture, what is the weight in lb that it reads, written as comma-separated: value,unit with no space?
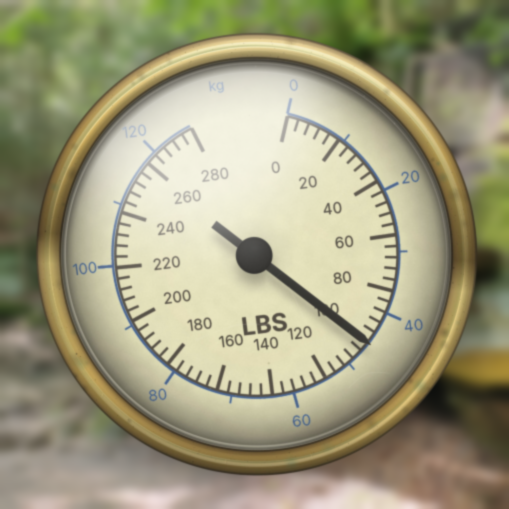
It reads 100,lb
